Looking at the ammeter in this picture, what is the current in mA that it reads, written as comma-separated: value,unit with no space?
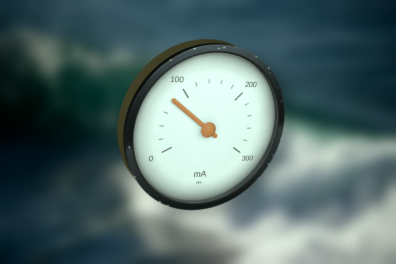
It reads 80,mA
